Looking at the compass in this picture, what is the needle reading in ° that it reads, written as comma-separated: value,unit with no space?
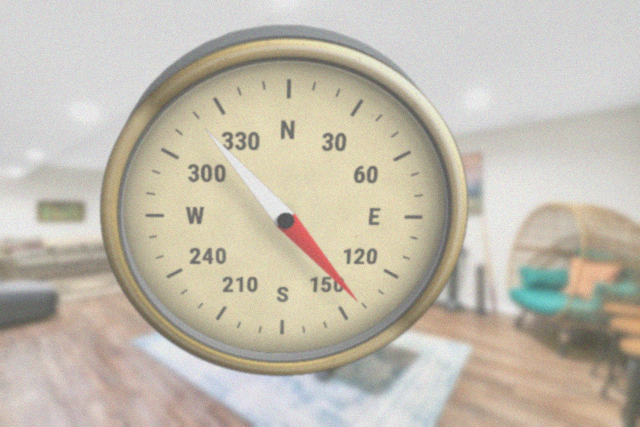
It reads 140,°
